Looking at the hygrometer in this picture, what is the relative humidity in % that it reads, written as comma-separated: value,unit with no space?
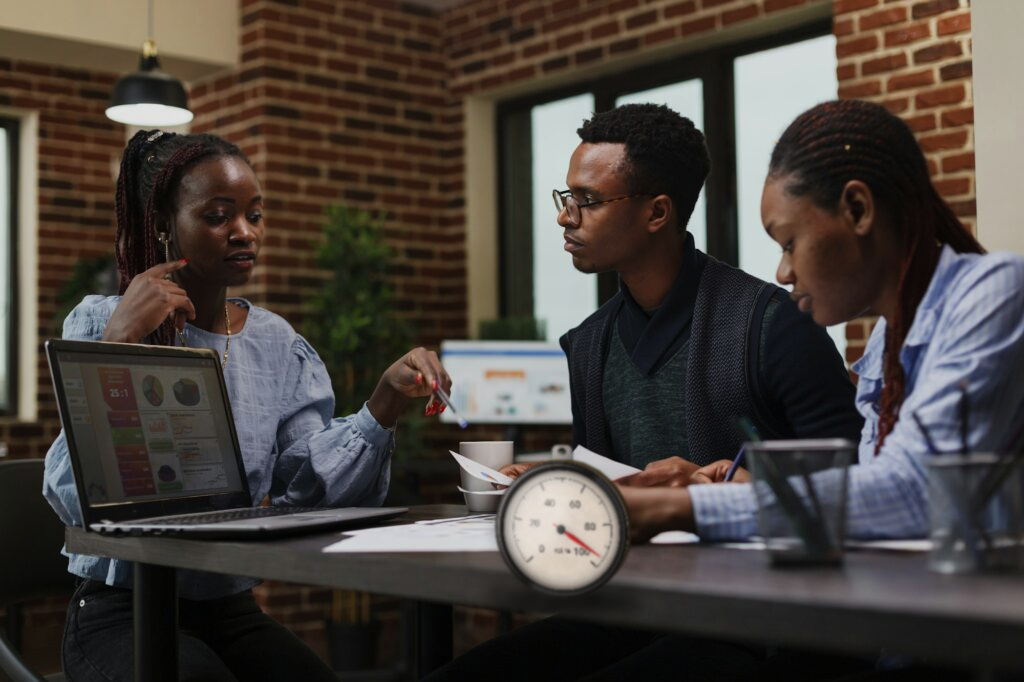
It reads 95,%
